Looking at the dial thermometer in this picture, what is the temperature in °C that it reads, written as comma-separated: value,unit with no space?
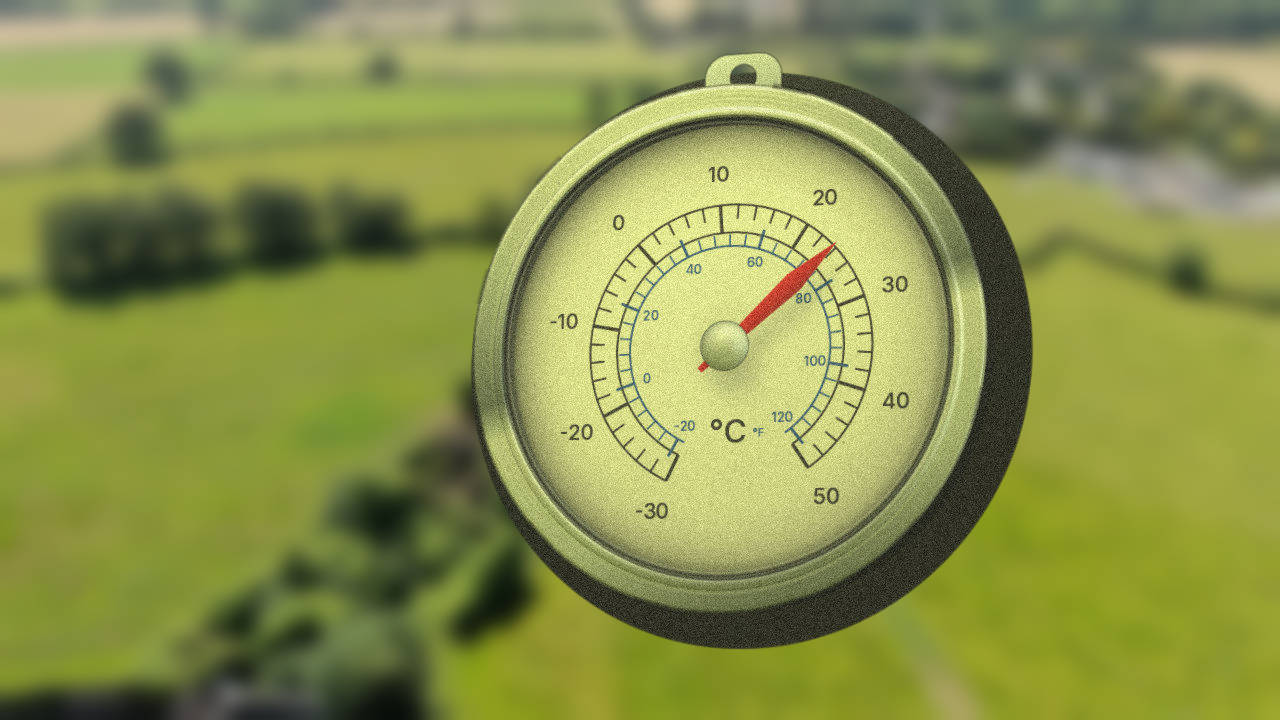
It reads 24,°C
